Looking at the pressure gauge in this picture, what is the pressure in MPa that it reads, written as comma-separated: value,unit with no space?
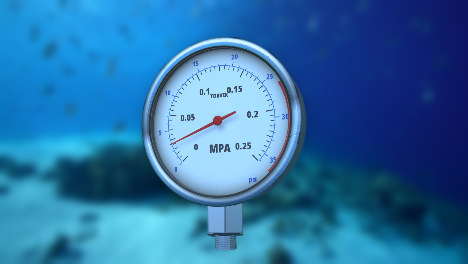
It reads 0.02,MPa
